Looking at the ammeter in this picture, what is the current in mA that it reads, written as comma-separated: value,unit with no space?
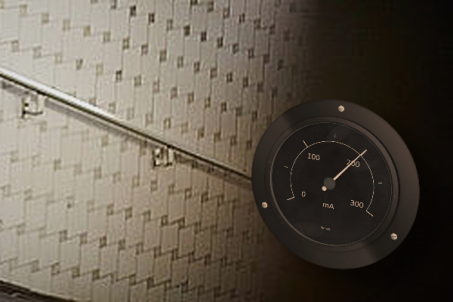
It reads 200,mA
